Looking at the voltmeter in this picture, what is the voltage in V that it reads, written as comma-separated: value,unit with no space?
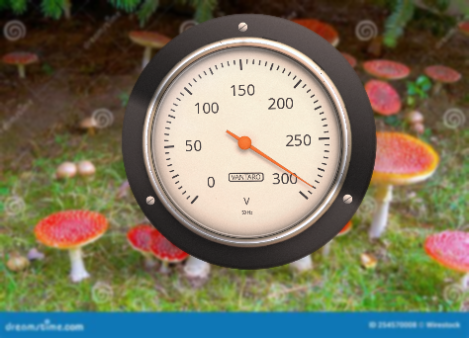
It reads 290,V
